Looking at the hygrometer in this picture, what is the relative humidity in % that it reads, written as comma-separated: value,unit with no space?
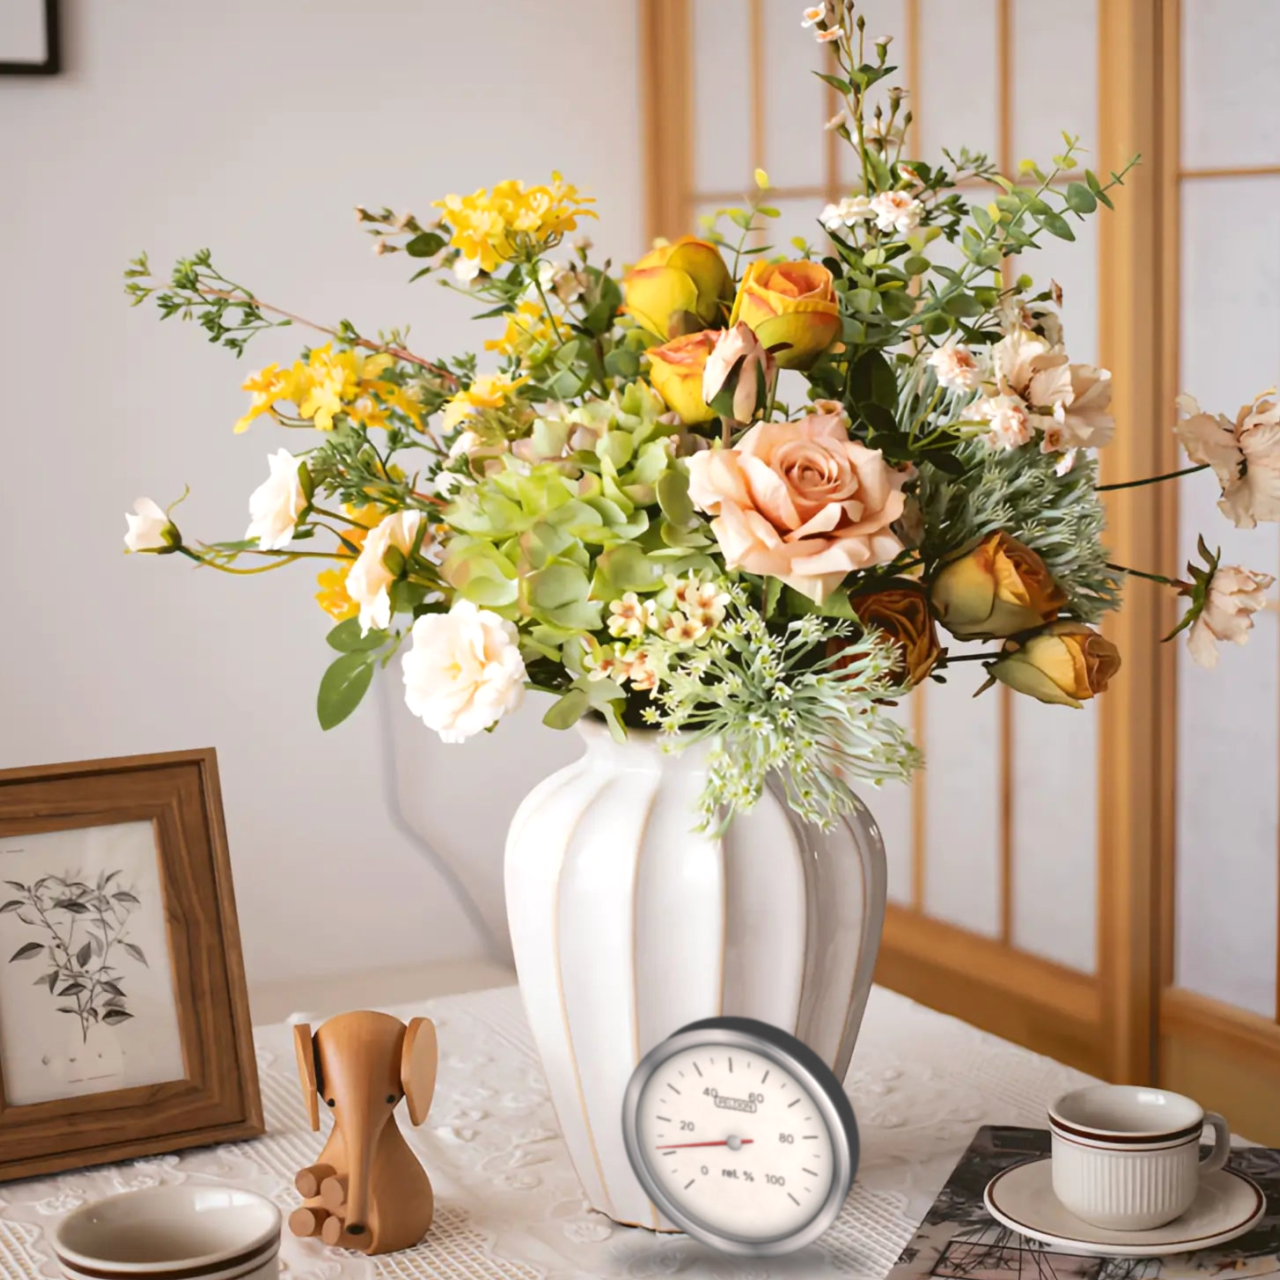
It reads 12.5,%
